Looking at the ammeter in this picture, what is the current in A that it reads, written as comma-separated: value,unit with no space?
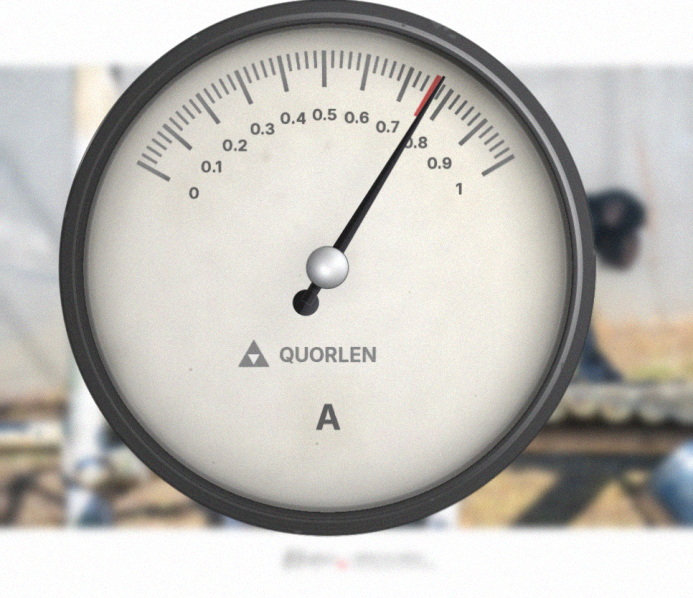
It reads 0.77,A
